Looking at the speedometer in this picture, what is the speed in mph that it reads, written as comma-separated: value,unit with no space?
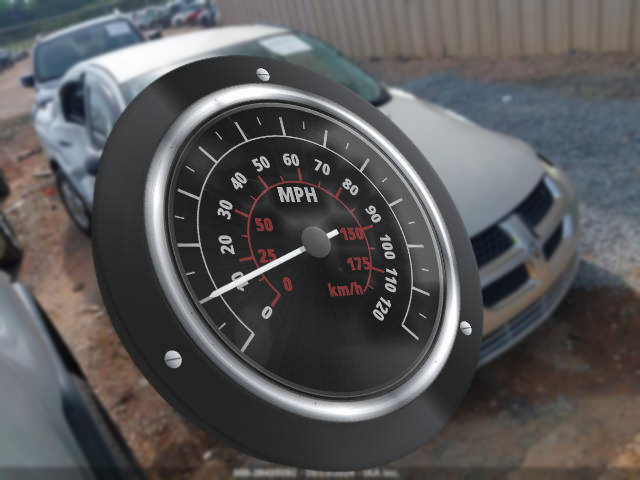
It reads 10,mph
